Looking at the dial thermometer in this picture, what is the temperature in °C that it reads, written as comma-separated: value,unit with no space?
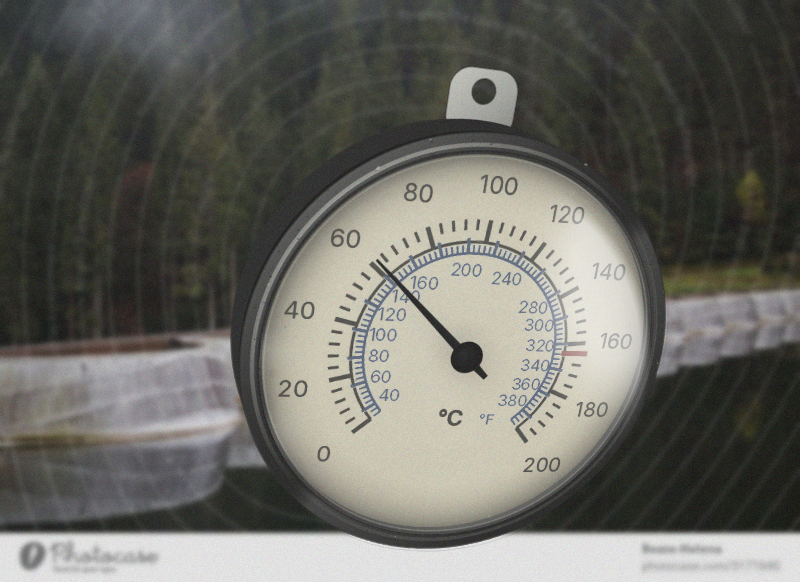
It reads 62,°C
